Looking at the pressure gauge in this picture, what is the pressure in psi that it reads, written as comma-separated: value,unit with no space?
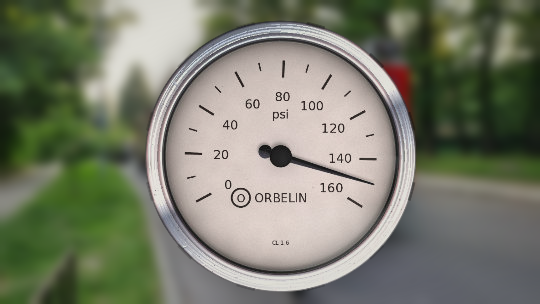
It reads 150,psi
